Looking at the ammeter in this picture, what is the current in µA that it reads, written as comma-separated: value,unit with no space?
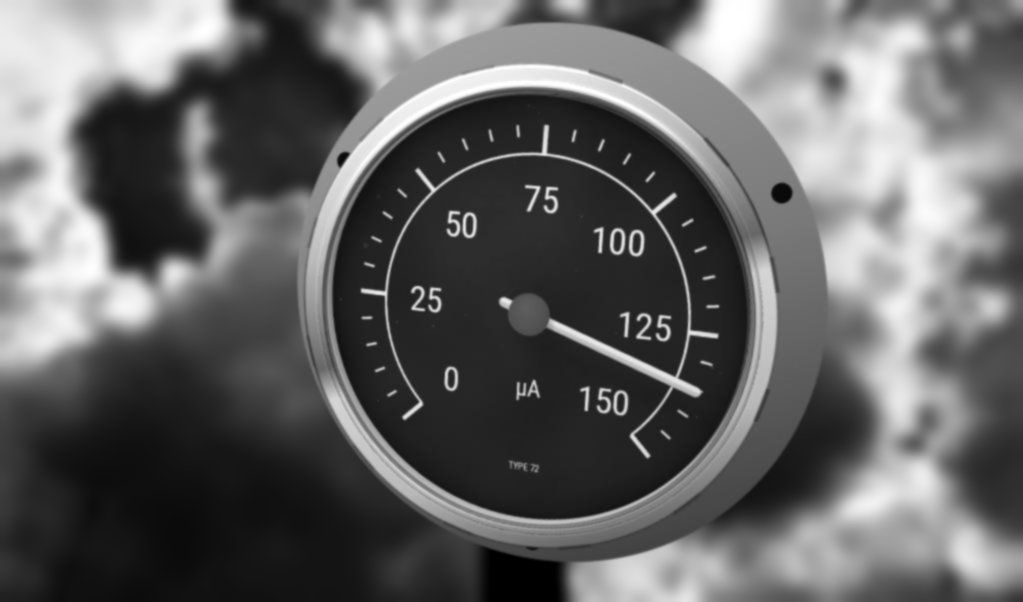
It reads 135,µA
